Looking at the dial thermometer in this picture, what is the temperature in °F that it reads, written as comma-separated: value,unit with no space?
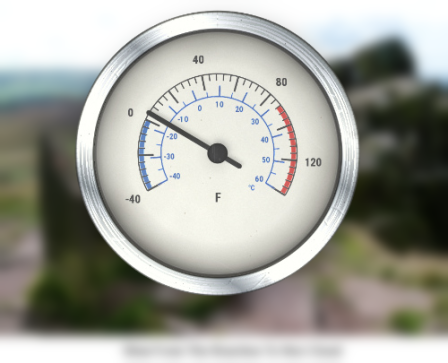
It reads 4,°F
